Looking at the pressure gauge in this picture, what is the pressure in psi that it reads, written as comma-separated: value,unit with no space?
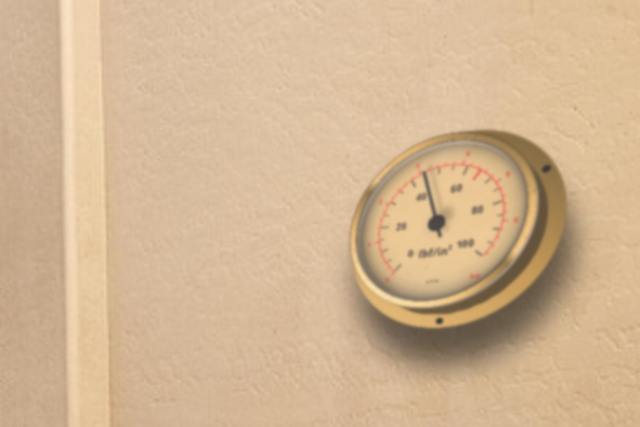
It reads 45,psi
